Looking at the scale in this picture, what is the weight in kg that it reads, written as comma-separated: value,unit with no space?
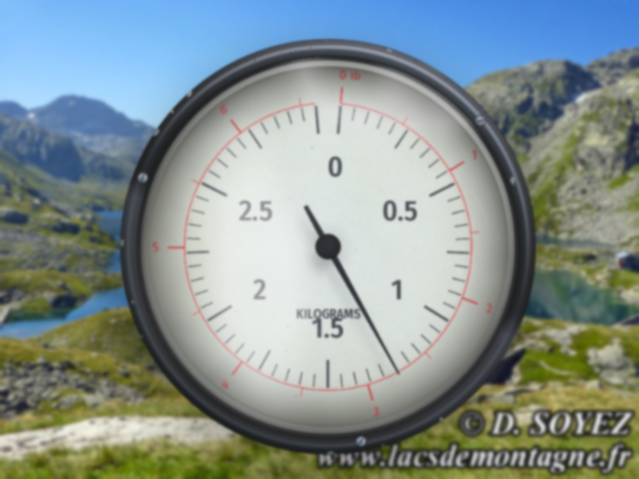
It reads 1.25,kg
